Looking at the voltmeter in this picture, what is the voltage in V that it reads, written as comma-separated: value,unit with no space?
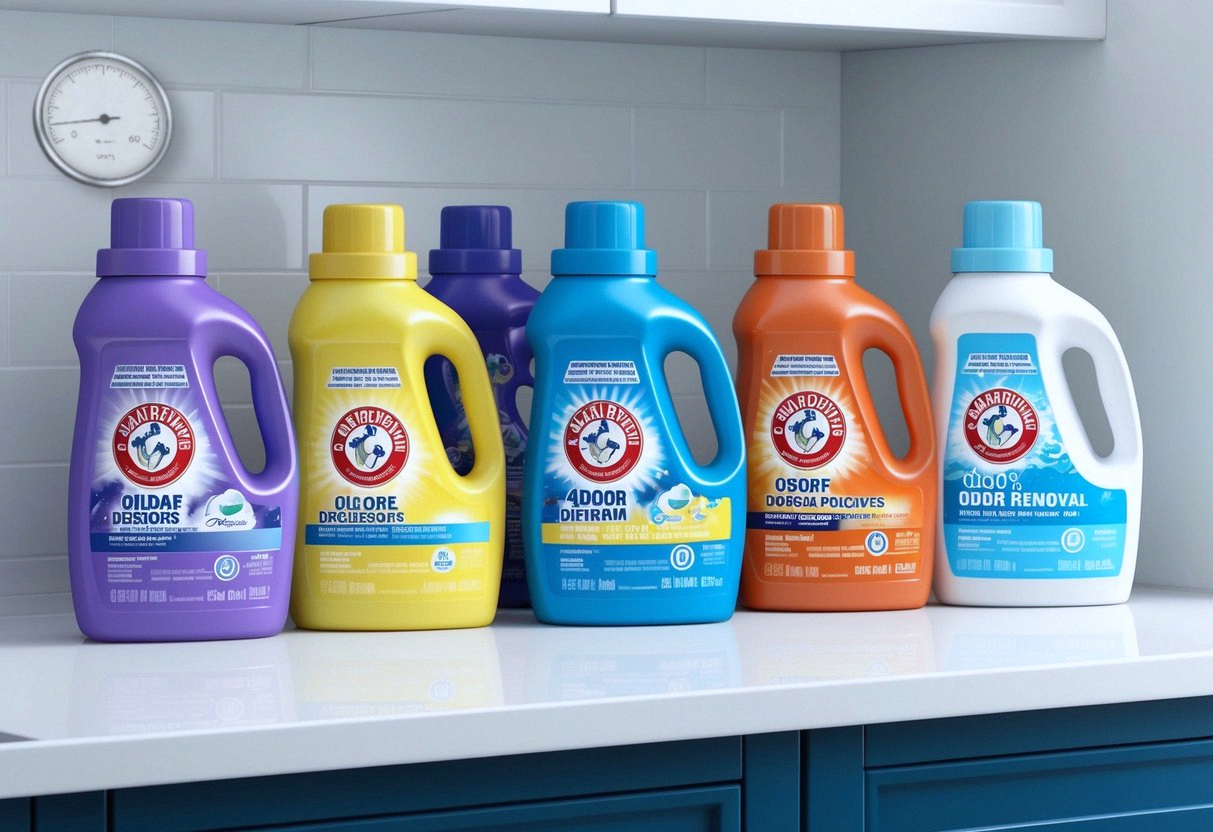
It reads 5,V
